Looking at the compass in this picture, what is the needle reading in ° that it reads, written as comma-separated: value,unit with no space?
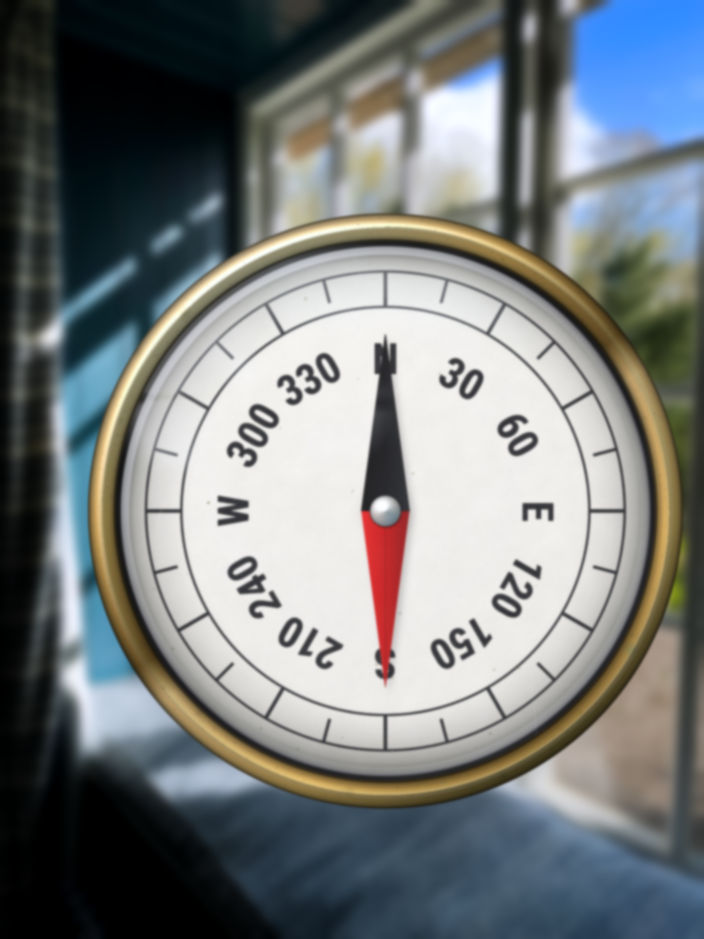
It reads 180,°
